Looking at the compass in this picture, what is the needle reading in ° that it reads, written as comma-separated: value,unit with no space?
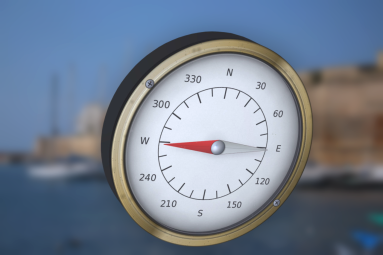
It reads 270,°
